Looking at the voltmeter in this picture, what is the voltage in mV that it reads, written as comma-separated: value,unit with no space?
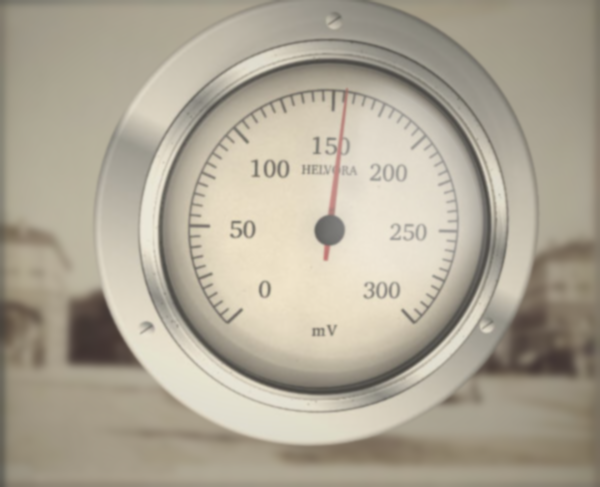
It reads 155,mV
